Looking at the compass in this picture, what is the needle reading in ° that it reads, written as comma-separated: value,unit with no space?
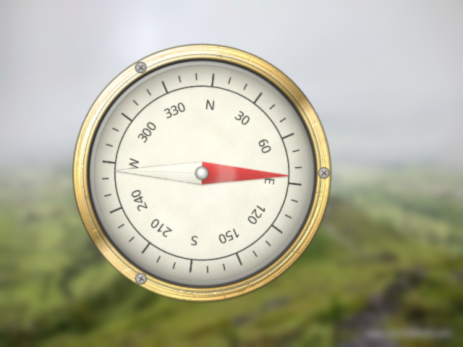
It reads 85,°
